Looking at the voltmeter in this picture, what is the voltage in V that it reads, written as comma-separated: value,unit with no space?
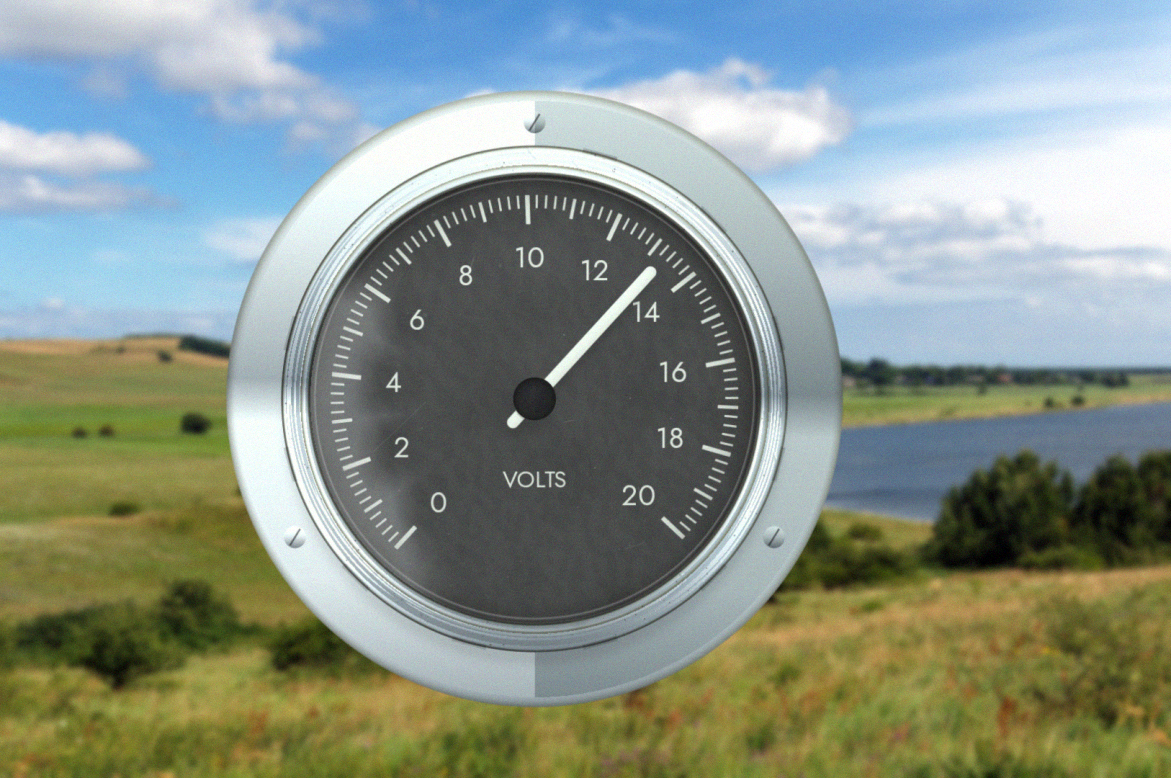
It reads 13.3,V
